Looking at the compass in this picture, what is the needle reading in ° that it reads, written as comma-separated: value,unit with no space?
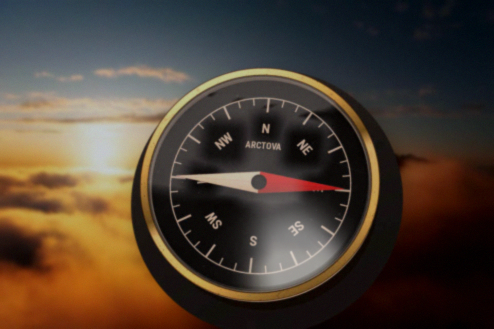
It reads 90,°
